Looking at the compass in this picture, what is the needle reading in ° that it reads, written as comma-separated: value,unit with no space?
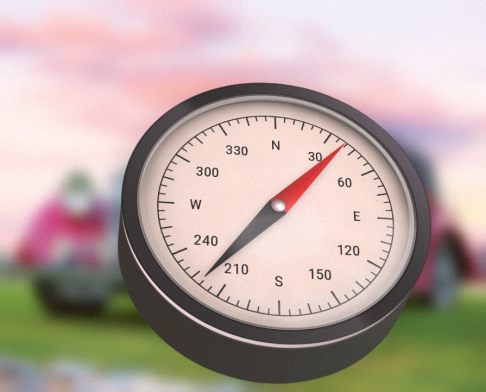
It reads 40,°
